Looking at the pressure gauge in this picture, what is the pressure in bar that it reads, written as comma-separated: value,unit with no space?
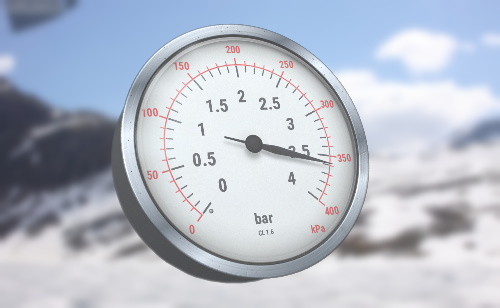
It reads 3.6,bar
